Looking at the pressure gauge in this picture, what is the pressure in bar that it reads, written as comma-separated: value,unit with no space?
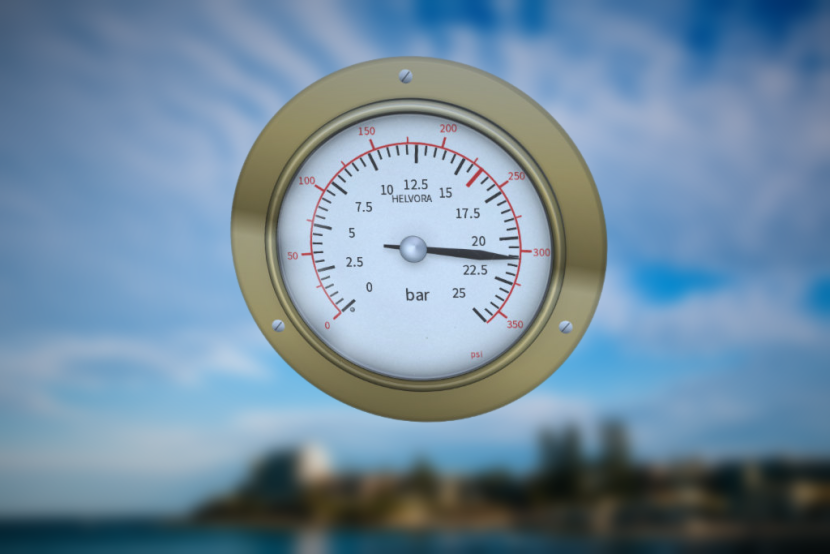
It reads 21,bar
